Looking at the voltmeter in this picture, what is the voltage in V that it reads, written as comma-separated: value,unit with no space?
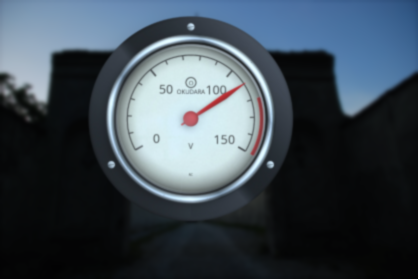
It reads 110,V
